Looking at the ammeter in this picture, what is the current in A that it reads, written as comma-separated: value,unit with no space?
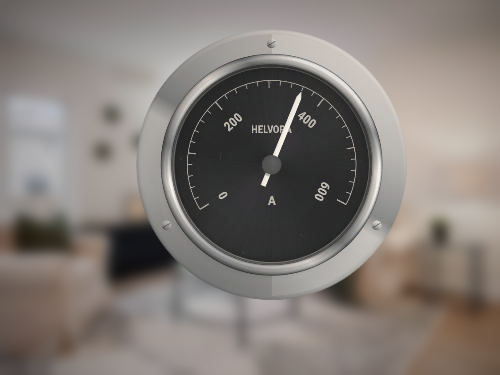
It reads 360,A
